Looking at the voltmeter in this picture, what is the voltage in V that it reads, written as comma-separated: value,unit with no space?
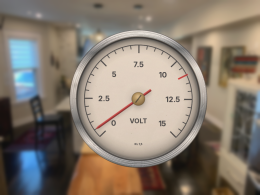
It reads 0.5,V
